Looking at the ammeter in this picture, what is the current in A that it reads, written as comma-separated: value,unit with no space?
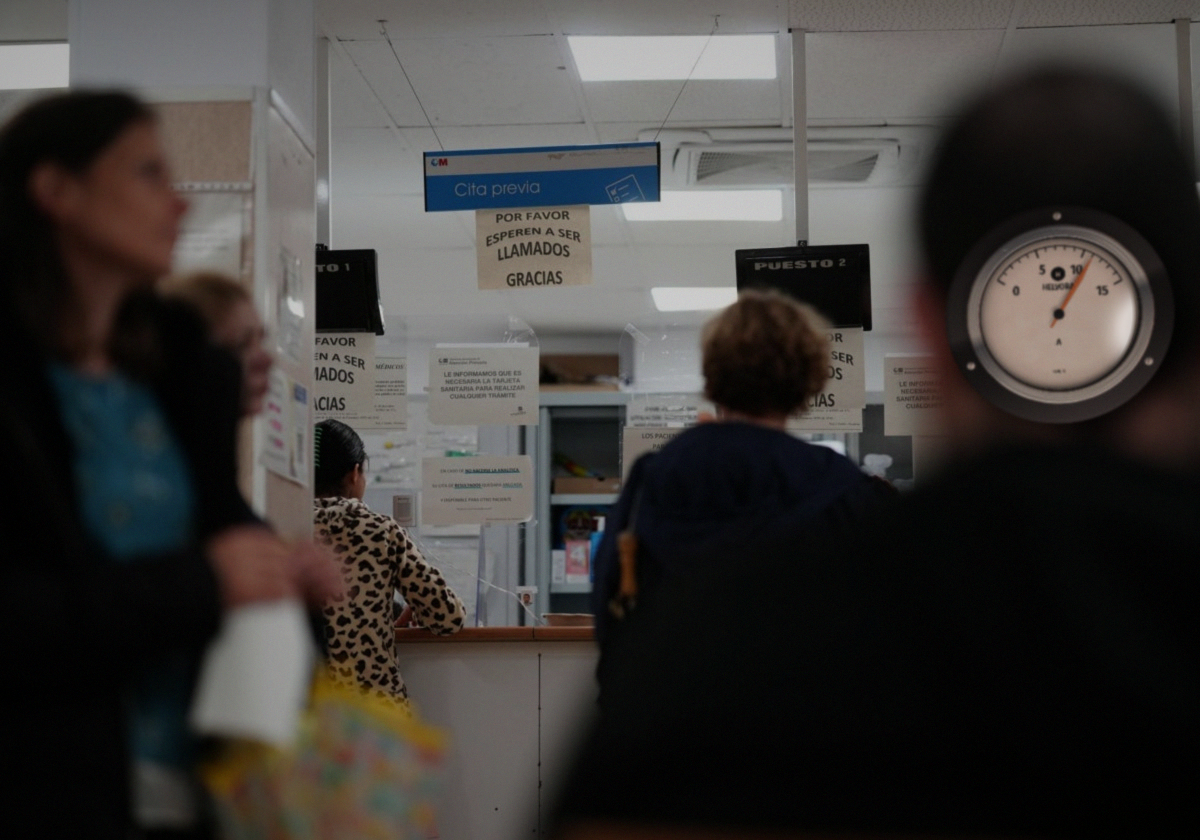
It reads 11,A
